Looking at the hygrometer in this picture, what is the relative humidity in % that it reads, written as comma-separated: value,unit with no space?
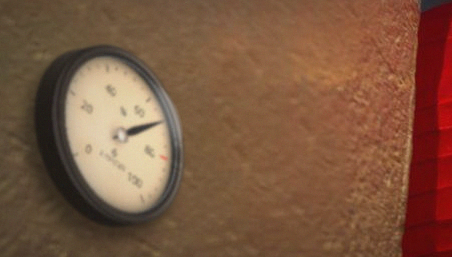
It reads 68,%
